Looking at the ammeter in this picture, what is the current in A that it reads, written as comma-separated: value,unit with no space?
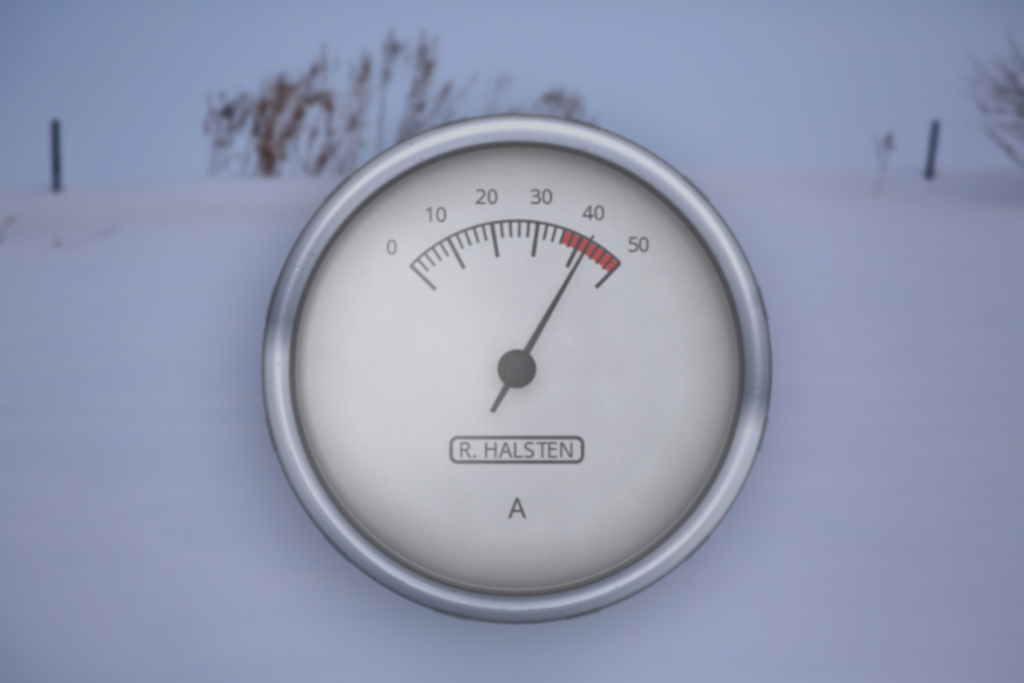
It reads 42,A
